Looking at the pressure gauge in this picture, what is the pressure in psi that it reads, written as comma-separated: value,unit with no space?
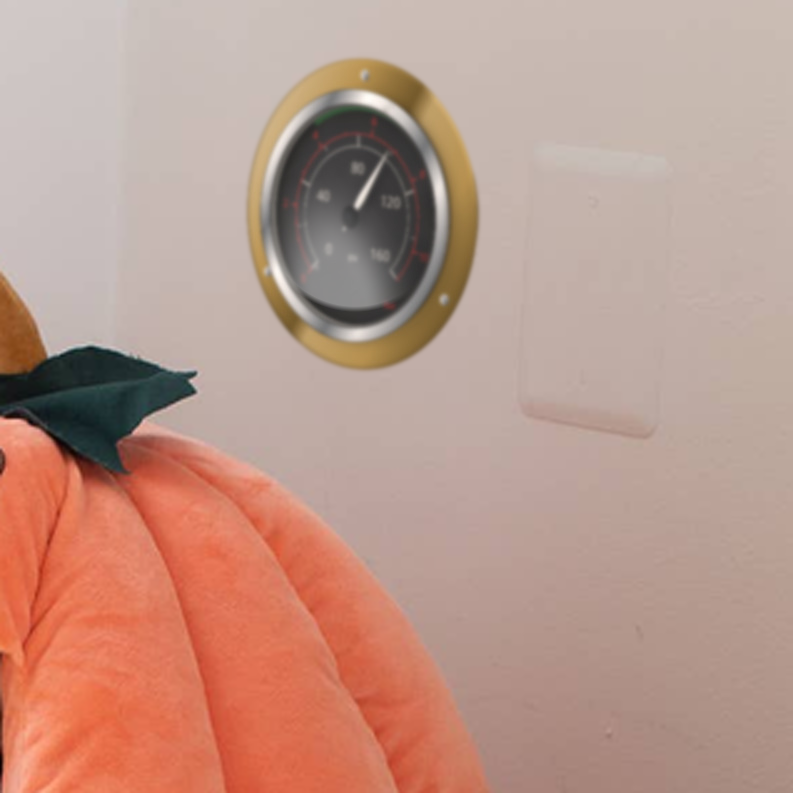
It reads 100,psi
